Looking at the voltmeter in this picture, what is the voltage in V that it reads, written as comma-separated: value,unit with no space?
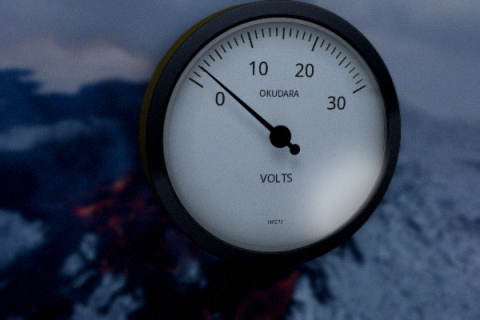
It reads 2,V
